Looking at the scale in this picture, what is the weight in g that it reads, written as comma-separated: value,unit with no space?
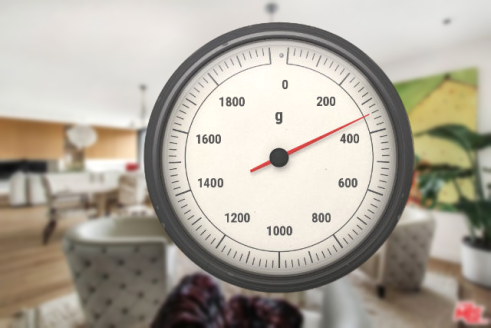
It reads 340,g
